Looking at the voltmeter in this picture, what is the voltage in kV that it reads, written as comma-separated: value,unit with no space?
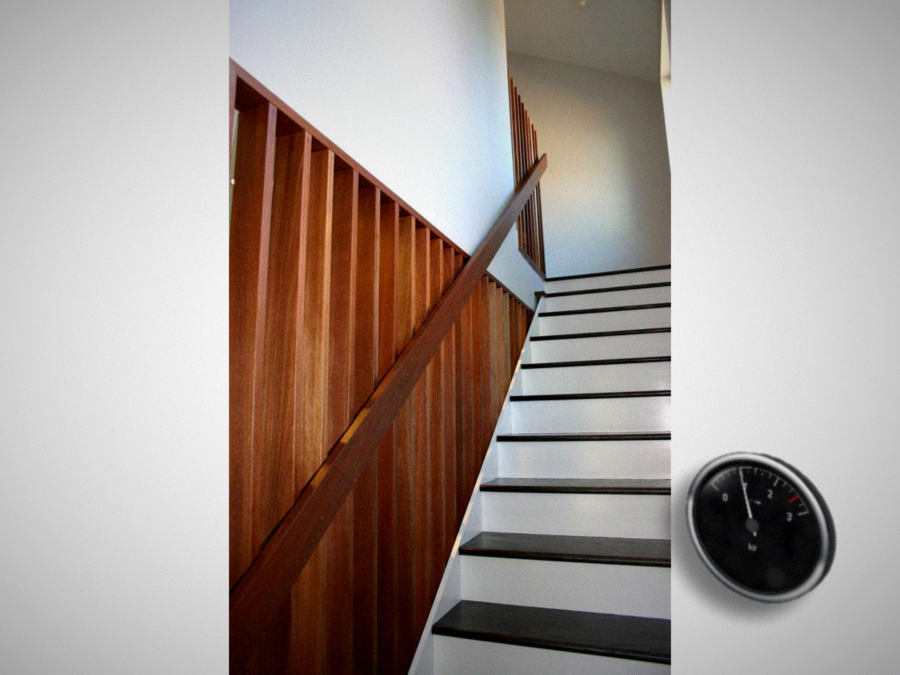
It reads 1,kV
